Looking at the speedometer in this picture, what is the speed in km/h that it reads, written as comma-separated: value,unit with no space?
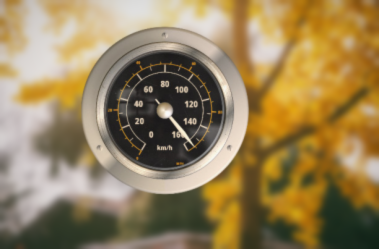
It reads 155,km/h
